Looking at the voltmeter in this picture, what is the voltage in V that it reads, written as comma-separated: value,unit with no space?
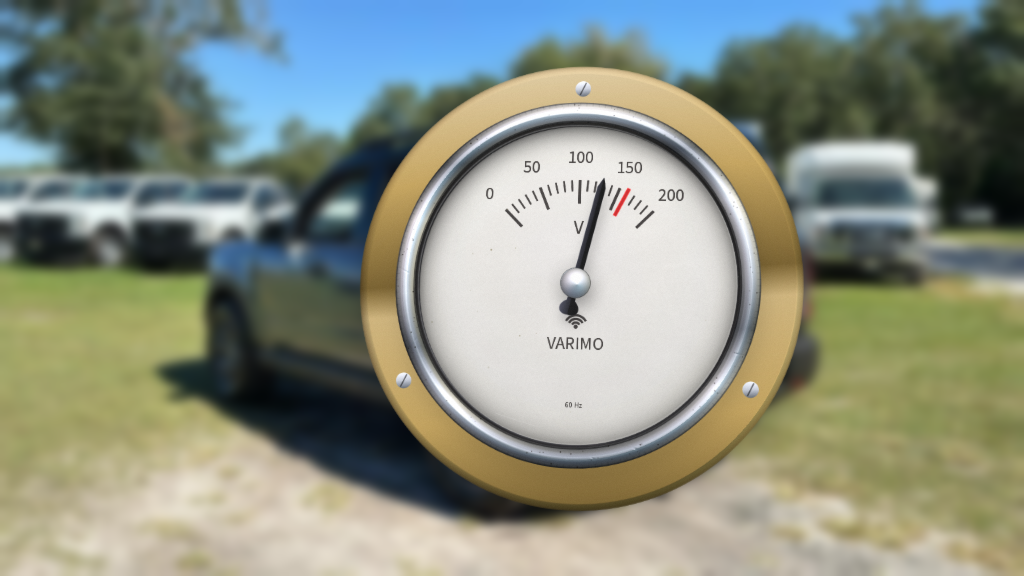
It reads 130,V
